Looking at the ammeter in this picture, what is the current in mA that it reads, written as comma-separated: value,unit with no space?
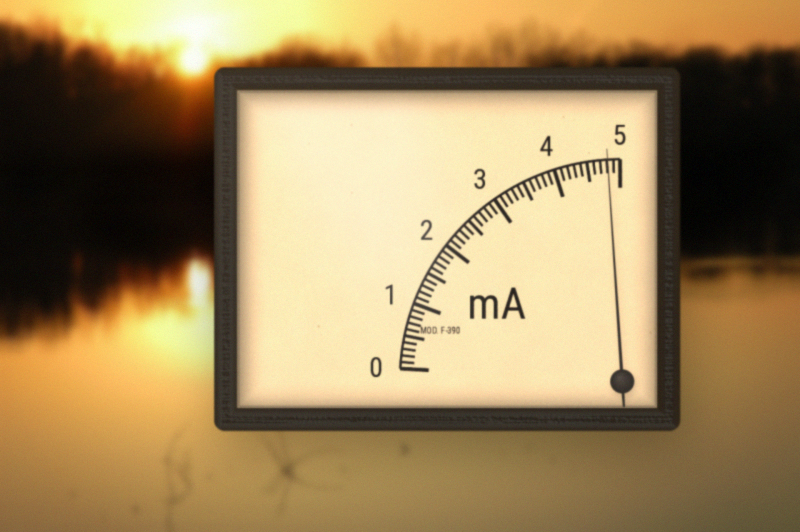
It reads 4.8,mA
